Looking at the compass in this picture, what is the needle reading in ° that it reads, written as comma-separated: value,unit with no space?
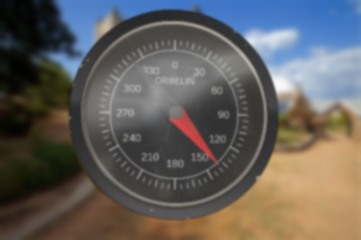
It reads 140,°
